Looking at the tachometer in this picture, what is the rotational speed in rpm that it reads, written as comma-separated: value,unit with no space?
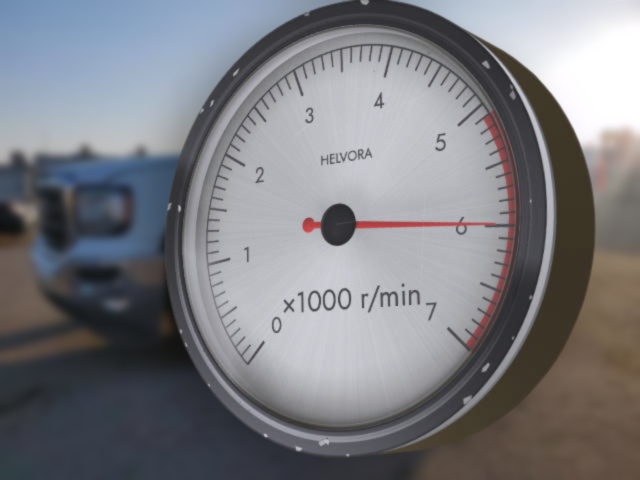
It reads 6000,rpm
